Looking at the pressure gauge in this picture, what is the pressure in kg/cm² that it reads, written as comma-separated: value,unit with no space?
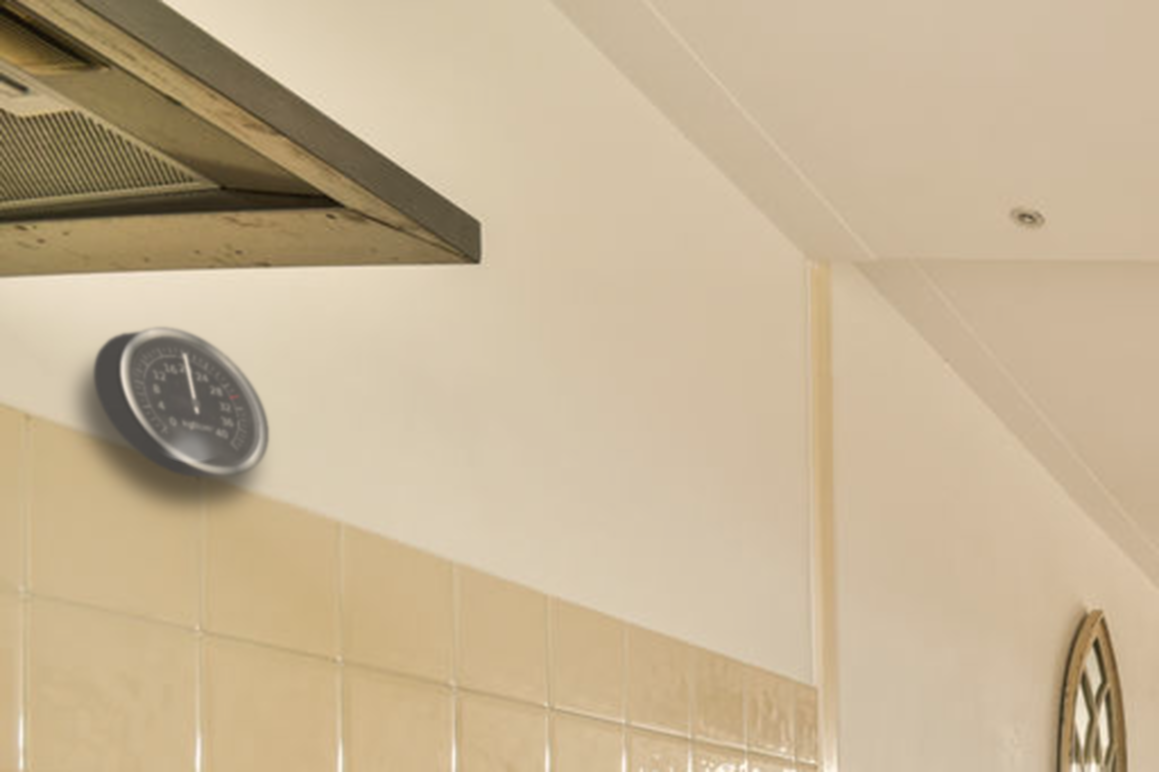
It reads 20,kg/cm²
